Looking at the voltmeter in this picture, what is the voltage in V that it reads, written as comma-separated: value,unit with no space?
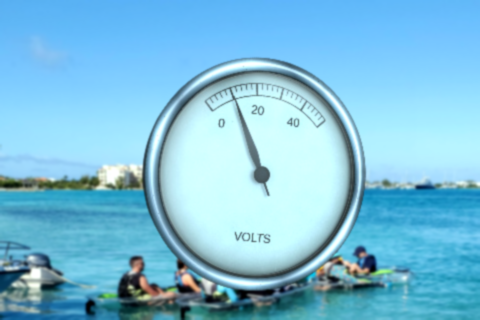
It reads 10,V
